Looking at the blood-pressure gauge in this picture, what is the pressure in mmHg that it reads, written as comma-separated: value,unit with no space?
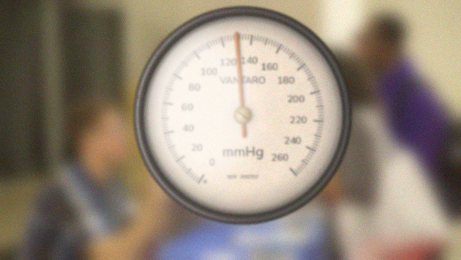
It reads 130,mmHg
